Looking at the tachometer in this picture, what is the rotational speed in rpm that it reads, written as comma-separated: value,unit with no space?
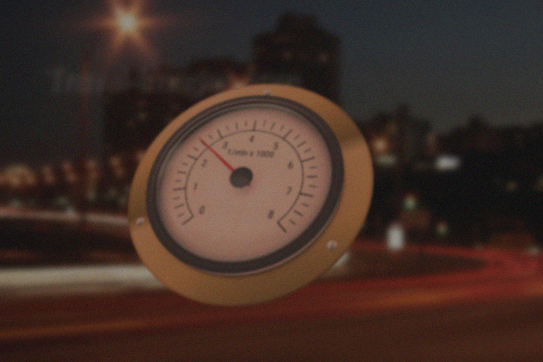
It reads 2500,rpm
